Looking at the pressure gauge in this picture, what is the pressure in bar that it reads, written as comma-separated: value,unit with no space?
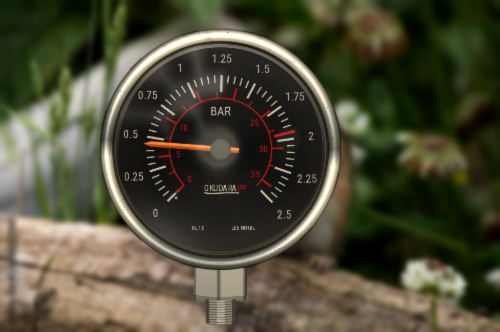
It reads 0.45,bar
